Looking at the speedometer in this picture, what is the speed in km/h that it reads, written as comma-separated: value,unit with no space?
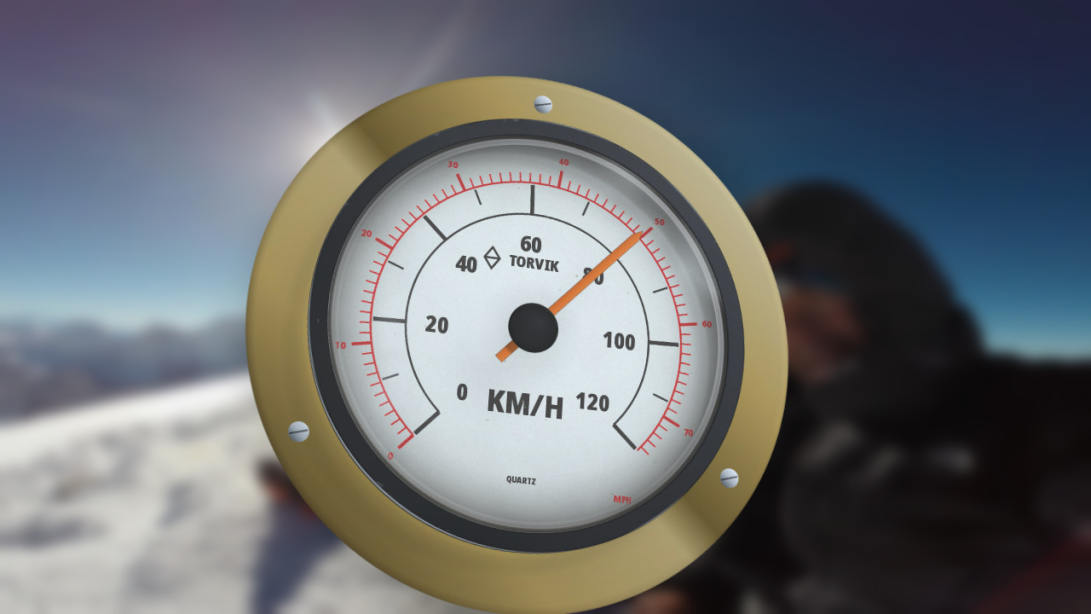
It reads 80,km/h
